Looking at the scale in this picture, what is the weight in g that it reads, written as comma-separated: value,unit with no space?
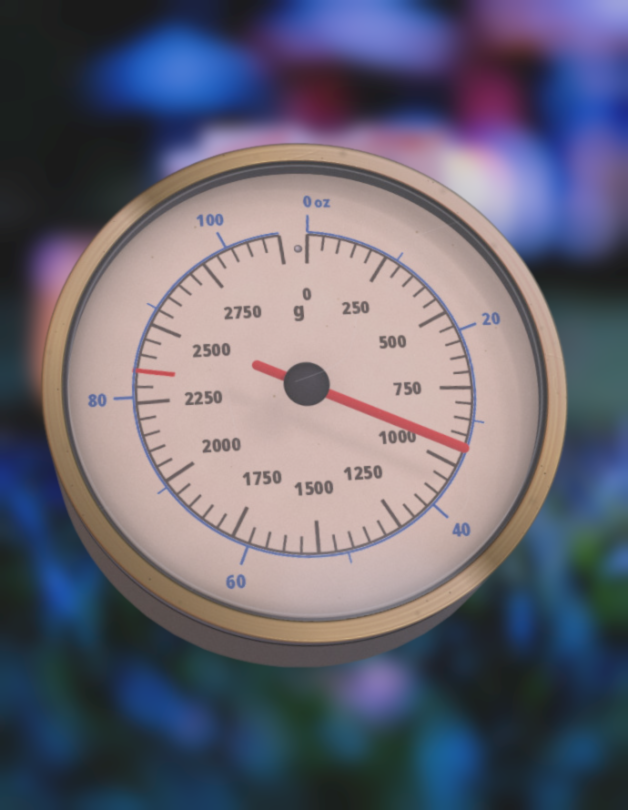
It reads 950,g
